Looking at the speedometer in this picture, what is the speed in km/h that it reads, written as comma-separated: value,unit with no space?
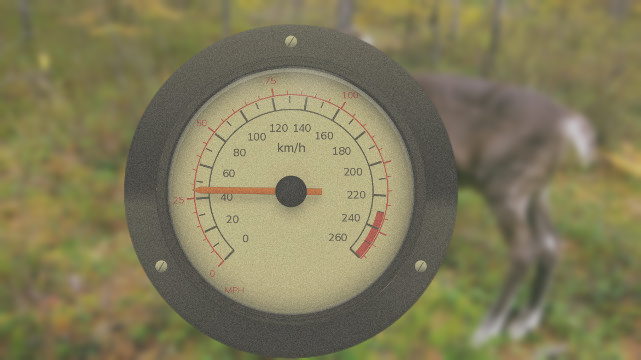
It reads 45,km/h
